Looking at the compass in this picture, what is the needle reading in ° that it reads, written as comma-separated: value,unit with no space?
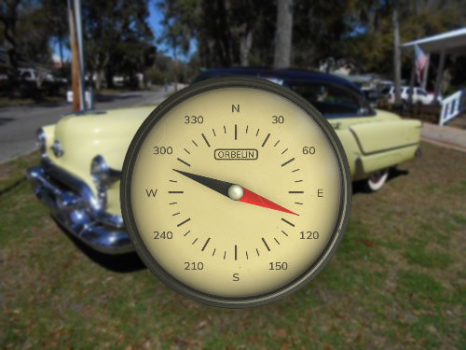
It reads 110,°
